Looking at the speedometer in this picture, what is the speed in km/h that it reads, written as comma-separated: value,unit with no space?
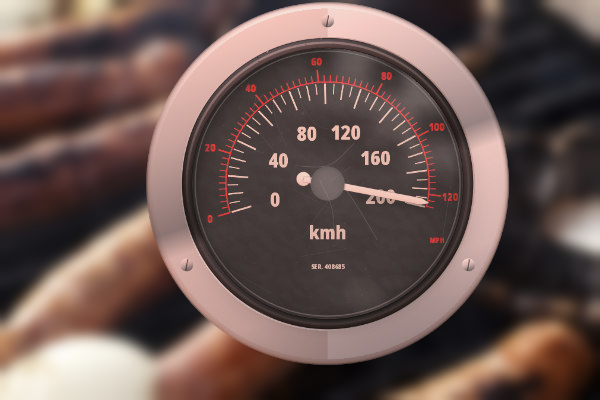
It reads 197.5,km/h
